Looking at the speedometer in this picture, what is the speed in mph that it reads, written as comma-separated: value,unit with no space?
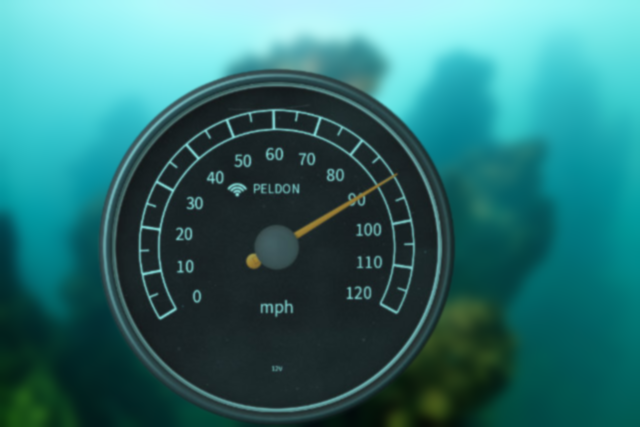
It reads 90,mph
